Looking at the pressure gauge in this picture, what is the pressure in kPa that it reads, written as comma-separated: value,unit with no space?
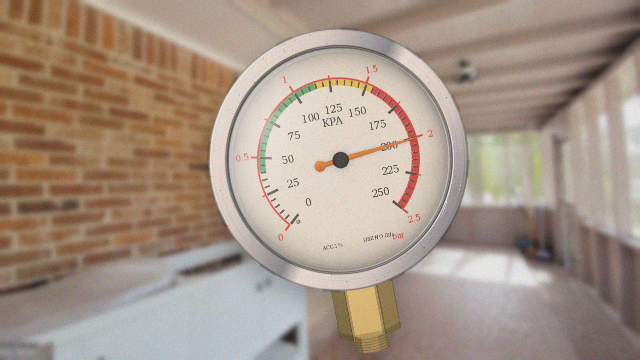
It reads 200,kPa
